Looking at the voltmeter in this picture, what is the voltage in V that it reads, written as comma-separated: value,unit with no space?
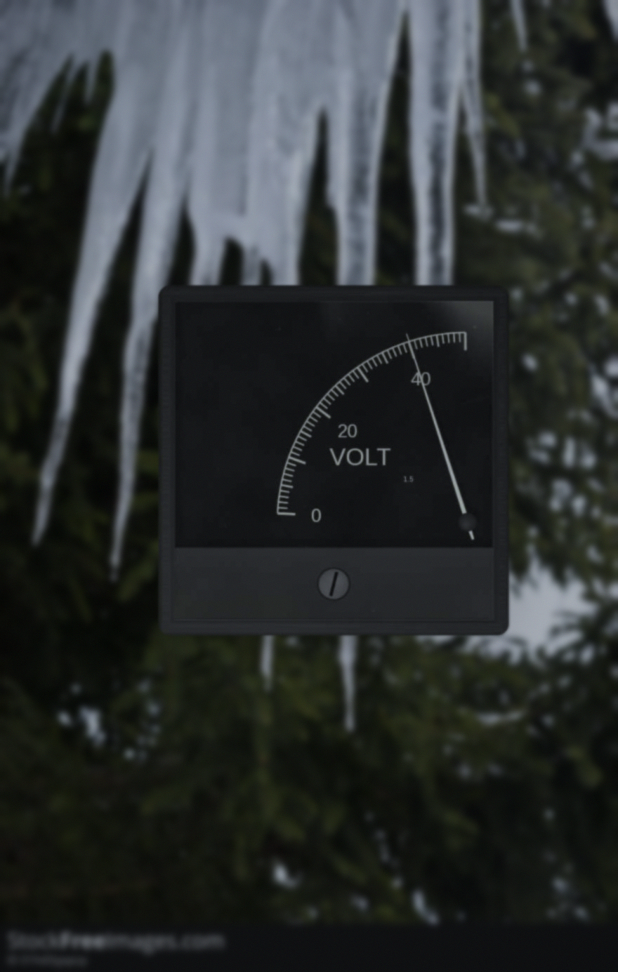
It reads 40,V
